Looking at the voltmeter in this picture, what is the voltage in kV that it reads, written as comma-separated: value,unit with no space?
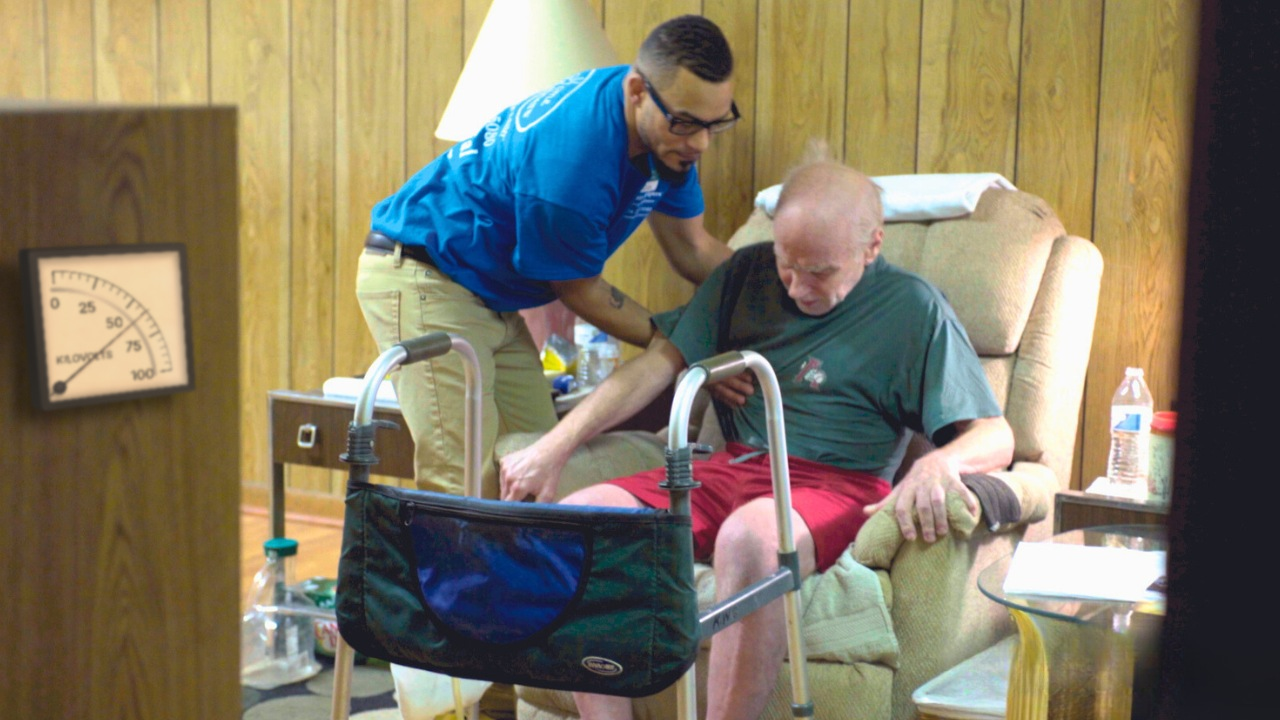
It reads 60,kV
